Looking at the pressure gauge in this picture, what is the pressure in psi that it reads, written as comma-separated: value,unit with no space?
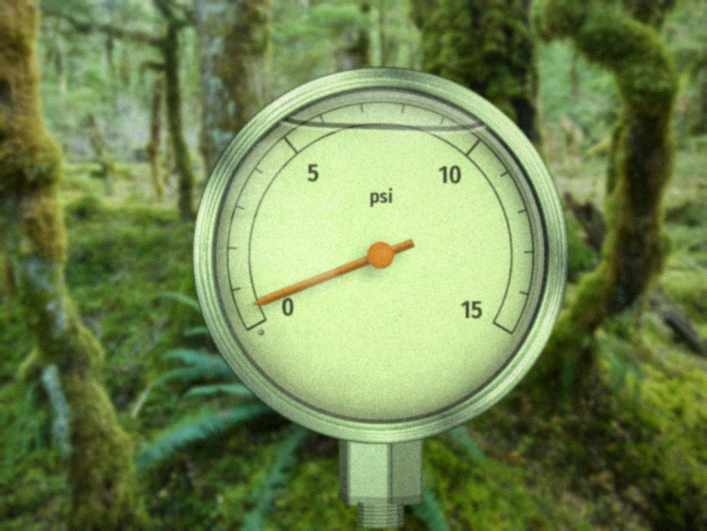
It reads 0.5,psi
